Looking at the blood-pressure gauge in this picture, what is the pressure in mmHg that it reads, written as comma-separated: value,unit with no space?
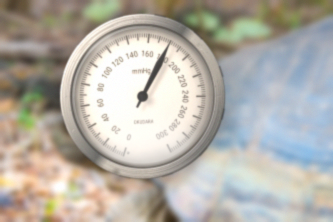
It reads 180,mmHg
